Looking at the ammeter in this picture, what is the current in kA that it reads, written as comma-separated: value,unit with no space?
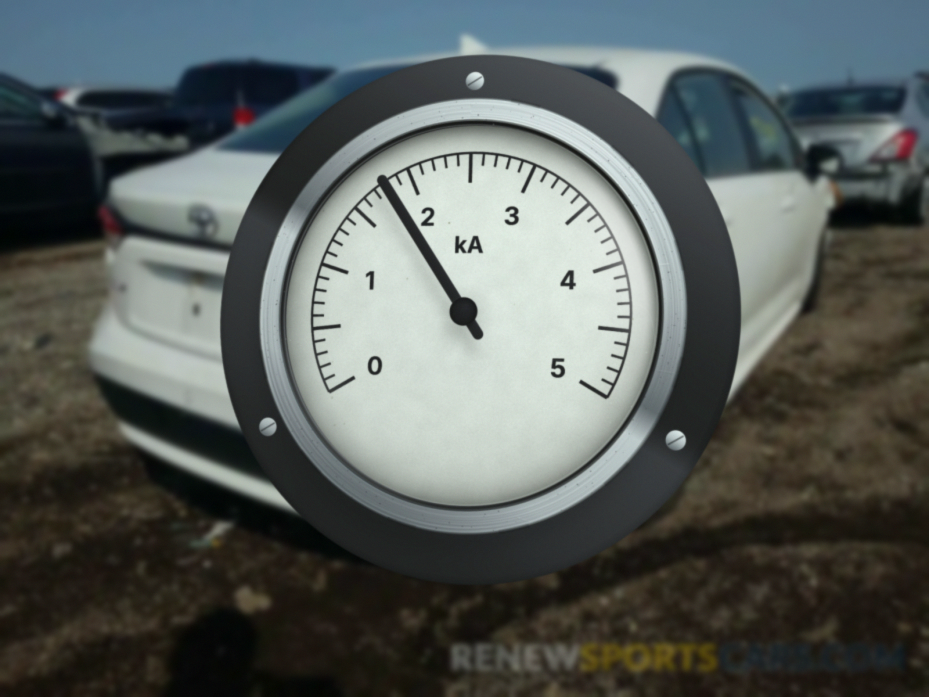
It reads 1.8,kA
